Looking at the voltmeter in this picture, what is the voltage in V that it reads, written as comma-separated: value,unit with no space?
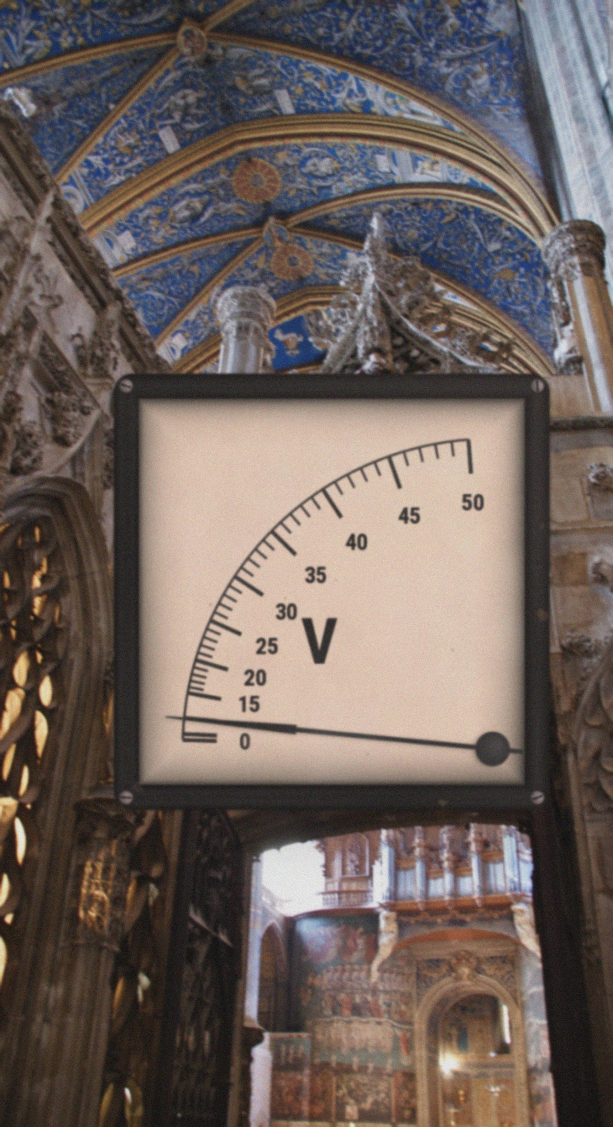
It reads 10,V
